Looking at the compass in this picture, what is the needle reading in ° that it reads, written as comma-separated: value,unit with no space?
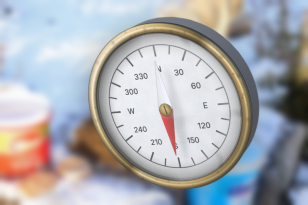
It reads 180,°
